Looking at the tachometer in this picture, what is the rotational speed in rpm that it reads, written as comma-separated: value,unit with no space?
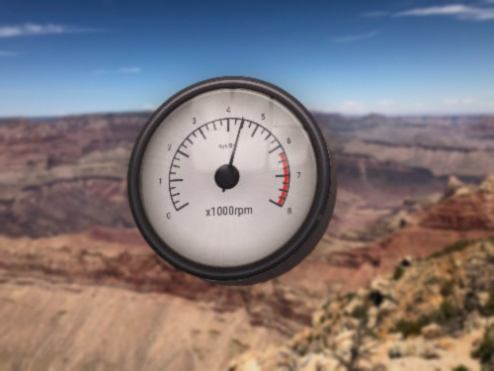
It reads 4500,rpm
